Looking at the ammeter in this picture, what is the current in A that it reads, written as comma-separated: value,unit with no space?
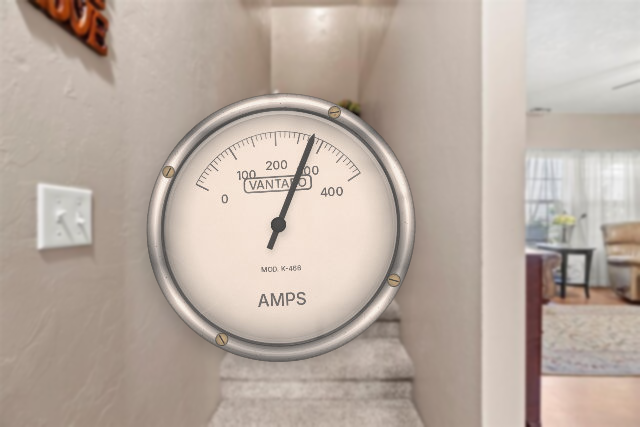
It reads 280,A
